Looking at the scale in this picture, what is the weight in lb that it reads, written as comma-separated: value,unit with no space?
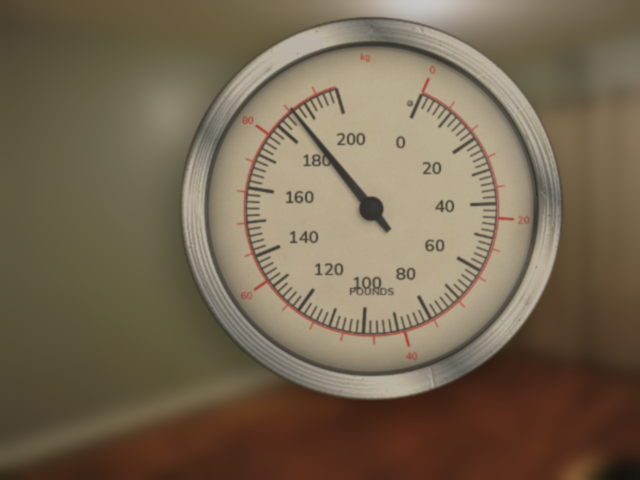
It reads 186,lb
